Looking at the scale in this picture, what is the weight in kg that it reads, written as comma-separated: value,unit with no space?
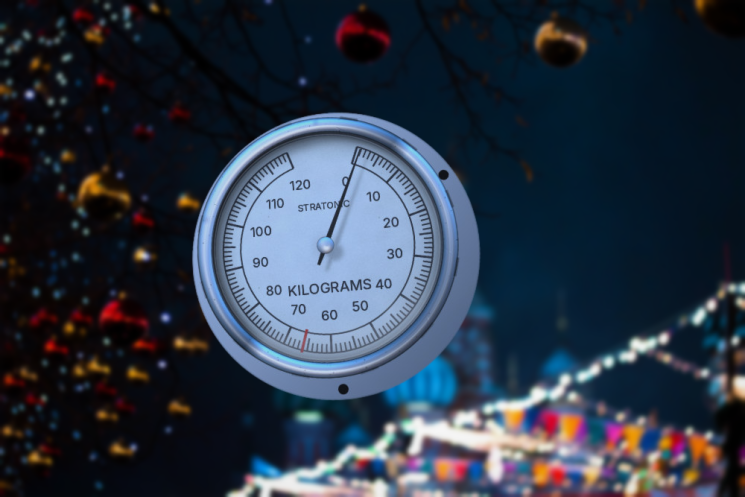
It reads 1,kg
